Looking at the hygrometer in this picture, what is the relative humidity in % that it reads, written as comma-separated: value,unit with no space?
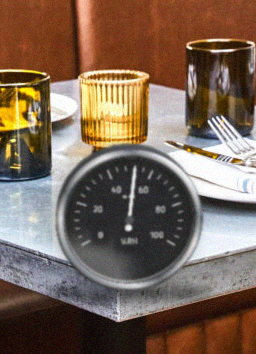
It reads 52,%
